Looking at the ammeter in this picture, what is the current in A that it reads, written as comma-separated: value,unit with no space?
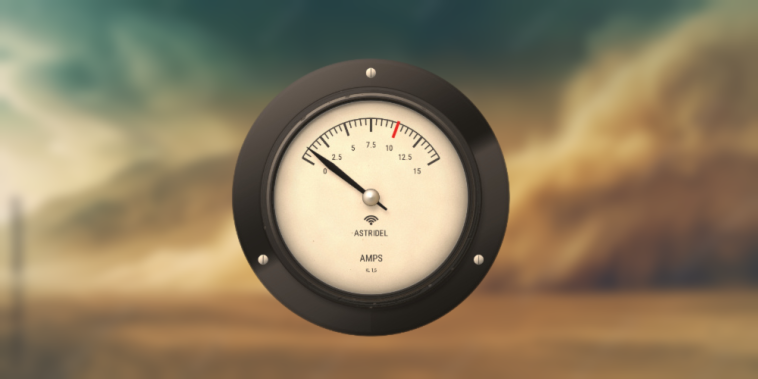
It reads 1,A
